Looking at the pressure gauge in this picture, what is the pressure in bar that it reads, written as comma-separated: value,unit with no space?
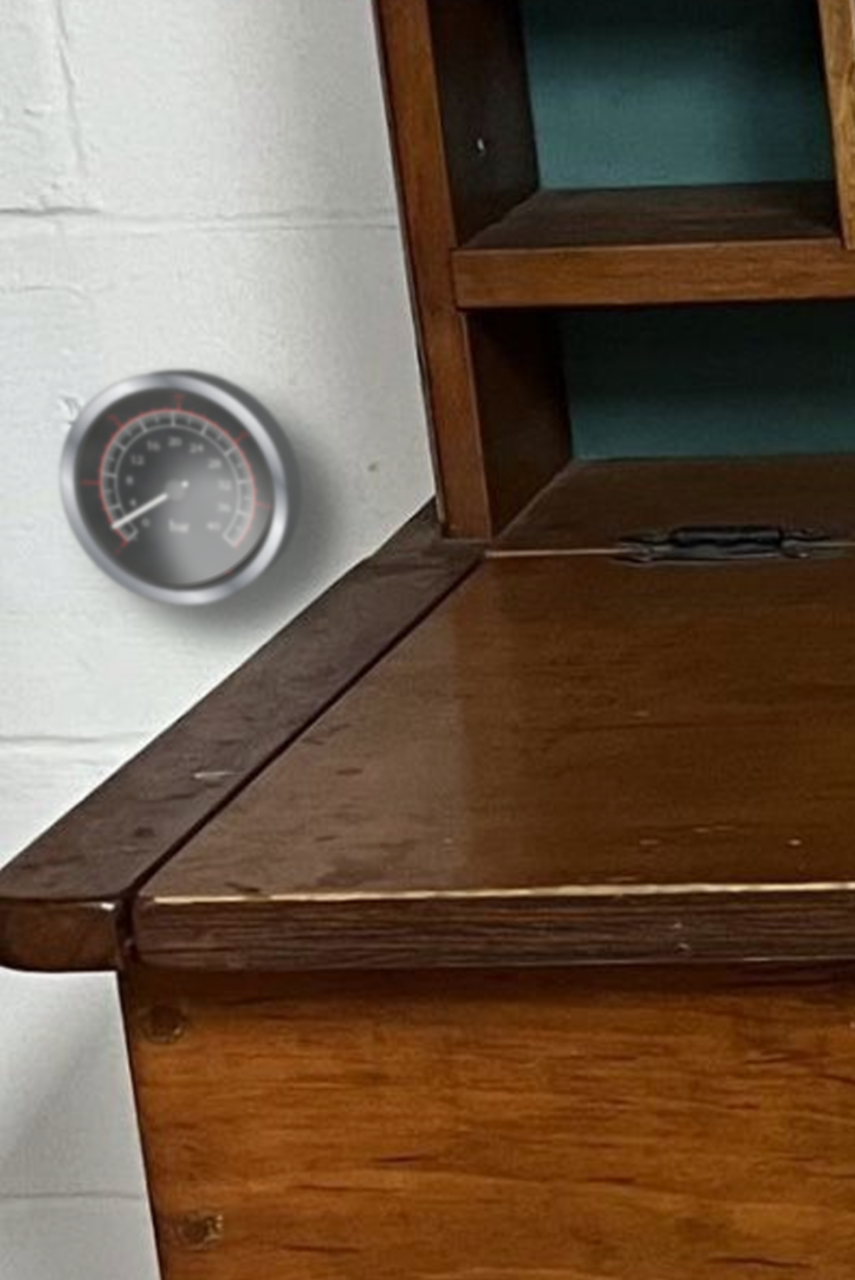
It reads 2,bar
